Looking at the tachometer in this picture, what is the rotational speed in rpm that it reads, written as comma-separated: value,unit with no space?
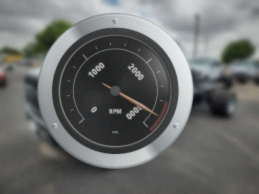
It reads 2800,rpm
